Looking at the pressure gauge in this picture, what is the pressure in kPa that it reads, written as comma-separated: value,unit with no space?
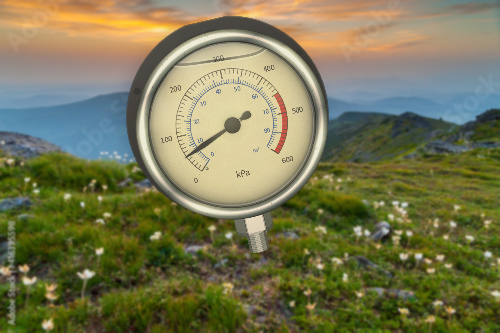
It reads 50,kPa
